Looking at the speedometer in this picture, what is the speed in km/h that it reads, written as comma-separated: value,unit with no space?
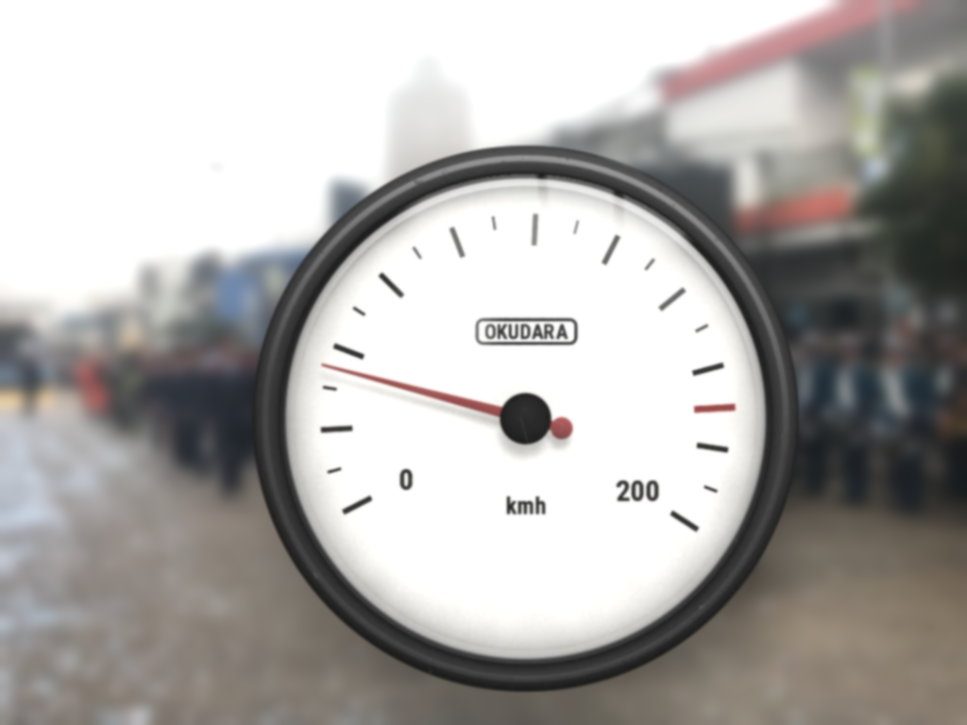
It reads 35,km/h
